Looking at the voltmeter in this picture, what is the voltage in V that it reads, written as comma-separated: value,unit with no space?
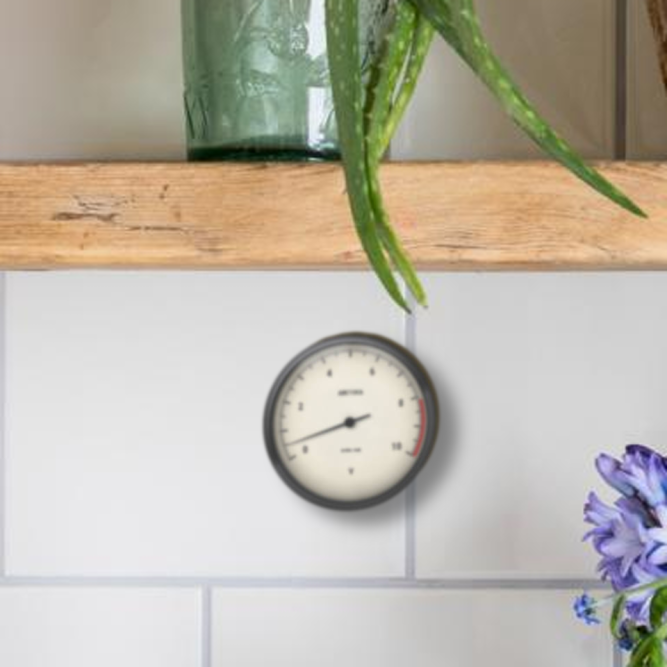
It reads 0.5,V
